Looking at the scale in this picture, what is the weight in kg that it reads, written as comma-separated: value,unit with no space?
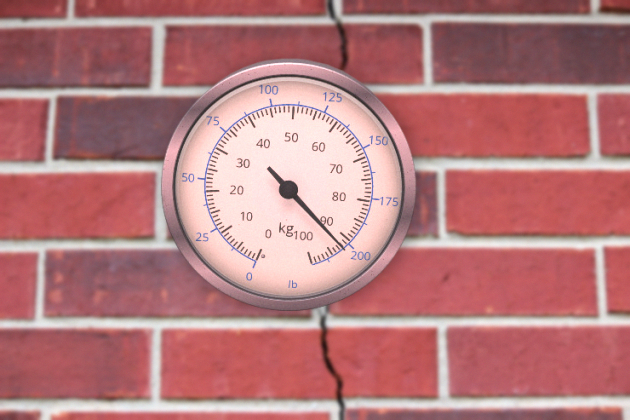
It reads 92,kg
